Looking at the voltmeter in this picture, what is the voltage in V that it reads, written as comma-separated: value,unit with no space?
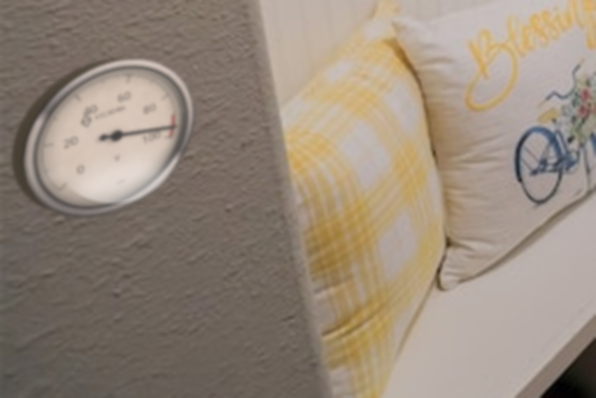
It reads 95,V
